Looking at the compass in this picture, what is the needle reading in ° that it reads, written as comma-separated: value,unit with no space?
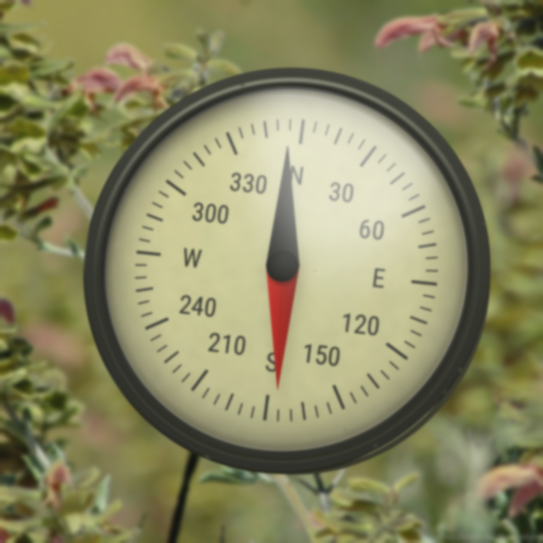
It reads 175,°
